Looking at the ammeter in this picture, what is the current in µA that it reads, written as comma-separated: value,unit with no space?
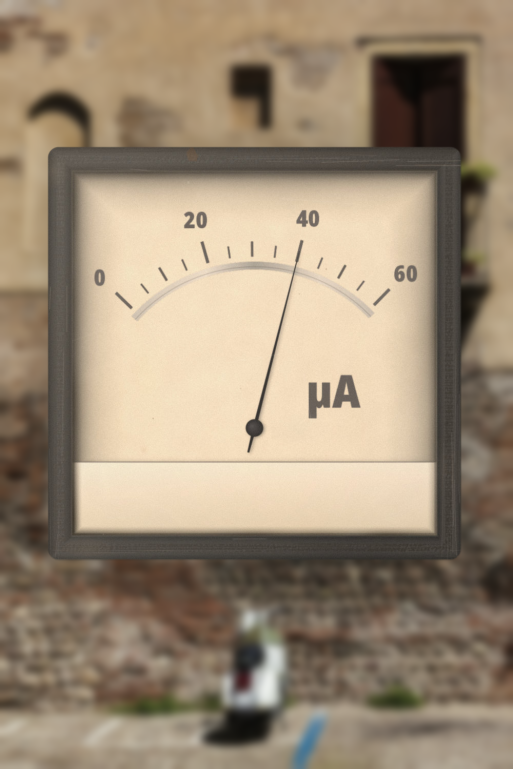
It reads 40,µA
